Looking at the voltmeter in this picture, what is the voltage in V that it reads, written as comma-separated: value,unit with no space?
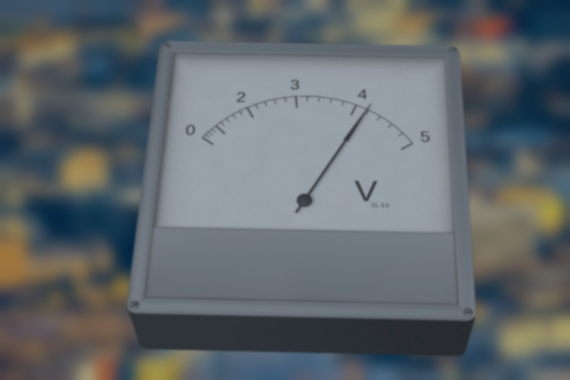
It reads 4.2,V
